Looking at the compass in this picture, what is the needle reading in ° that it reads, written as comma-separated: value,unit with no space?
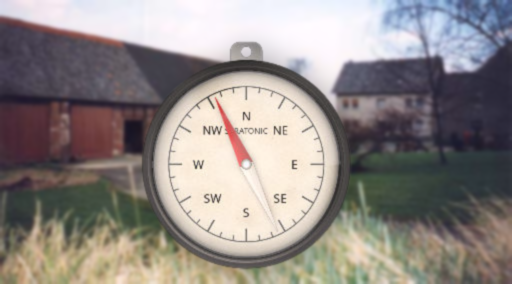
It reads 335,°
